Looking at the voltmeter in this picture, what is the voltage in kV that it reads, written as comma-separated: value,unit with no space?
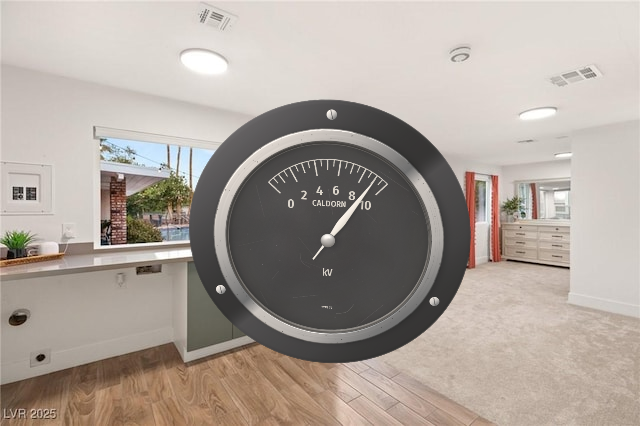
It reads 9,kV
